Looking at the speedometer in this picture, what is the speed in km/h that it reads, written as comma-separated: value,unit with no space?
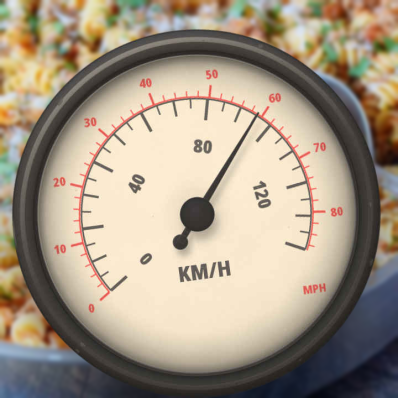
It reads 95,km/h
